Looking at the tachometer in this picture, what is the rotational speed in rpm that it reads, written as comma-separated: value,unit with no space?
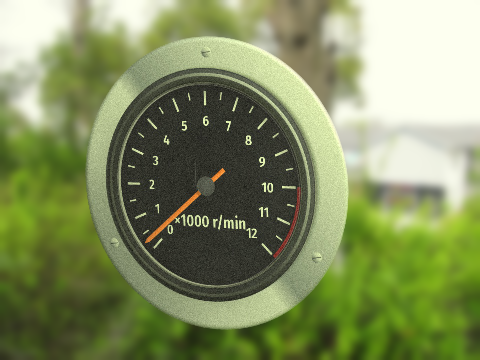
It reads 250,rpm
